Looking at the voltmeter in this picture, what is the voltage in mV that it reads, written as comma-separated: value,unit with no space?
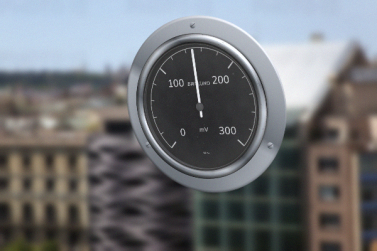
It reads 150,mV
